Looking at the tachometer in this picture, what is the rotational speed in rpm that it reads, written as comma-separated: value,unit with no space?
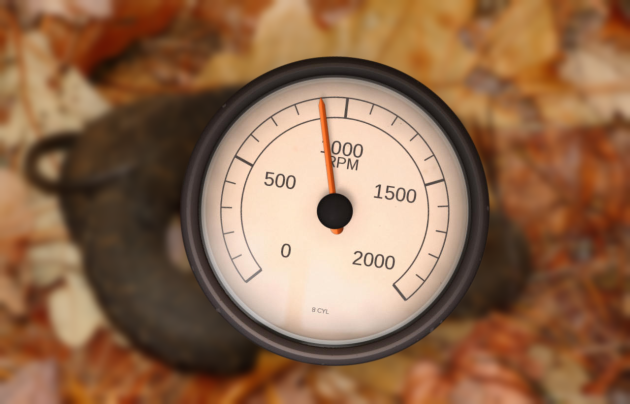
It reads 900,rpm
